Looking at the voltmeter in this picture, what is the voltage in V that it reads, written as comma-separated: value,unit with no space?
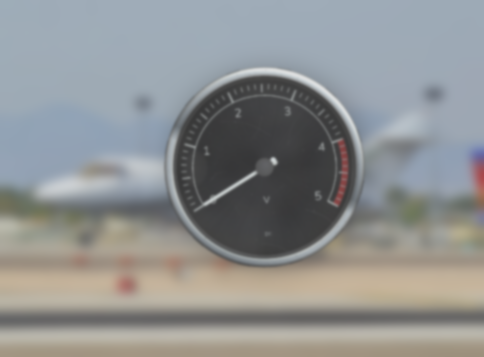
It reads 0,V
